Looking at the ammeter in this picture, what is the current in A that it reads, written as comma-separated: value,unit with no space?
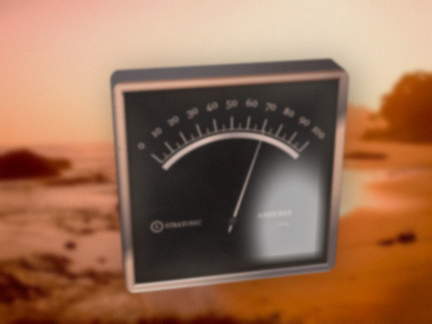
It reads 70,A
